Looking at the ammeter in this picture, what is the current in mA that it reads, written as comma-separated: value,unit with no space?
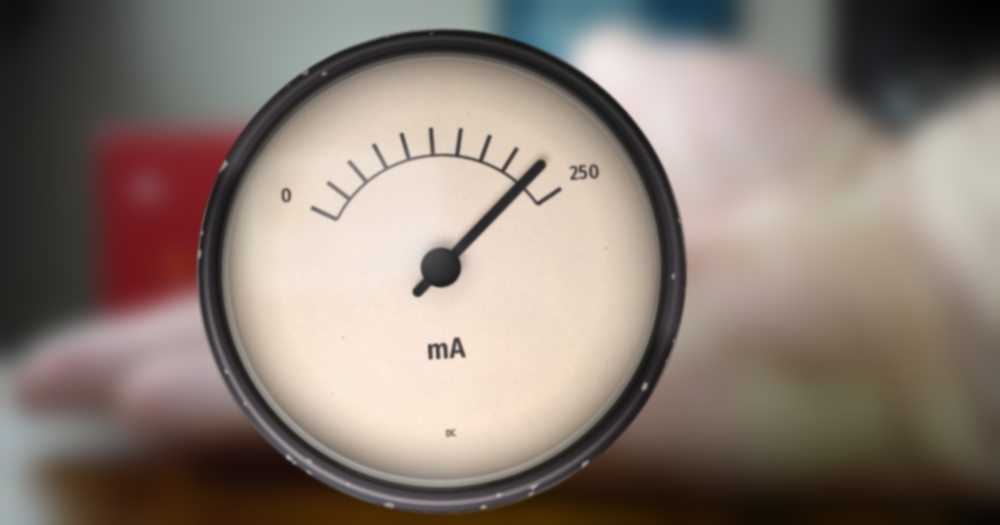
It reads 225,mA
